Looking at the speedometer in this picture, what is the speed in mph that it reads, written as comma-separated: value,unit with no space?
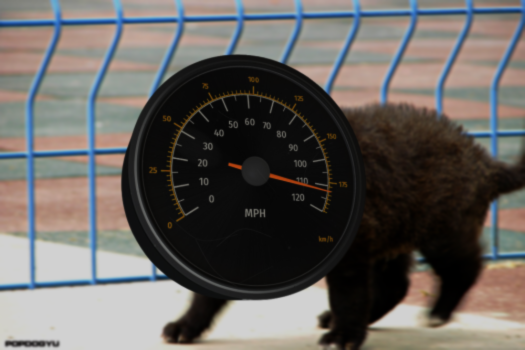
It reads 112.5,mph
